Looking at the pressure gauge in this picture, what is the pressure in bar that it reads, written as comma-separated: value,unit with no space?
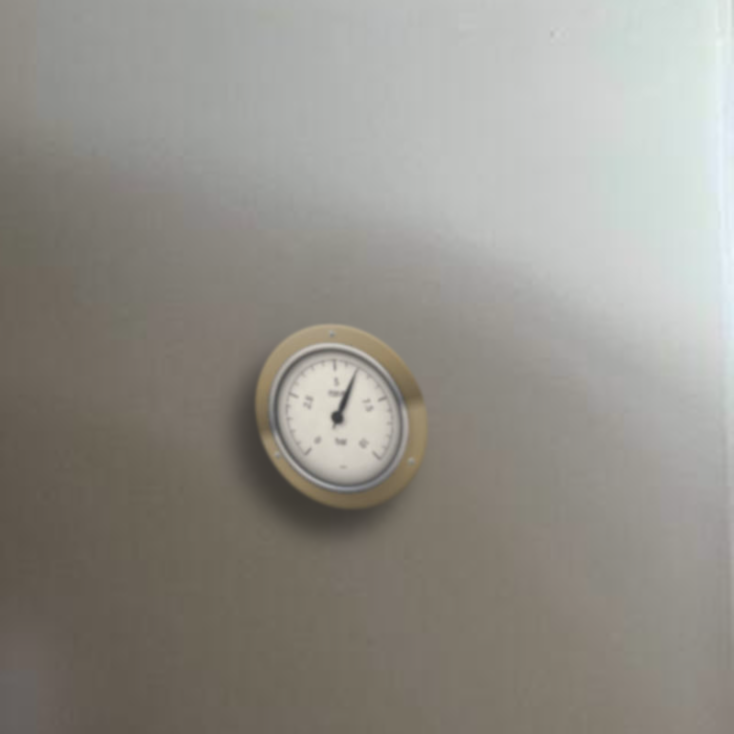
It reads 6,bar
